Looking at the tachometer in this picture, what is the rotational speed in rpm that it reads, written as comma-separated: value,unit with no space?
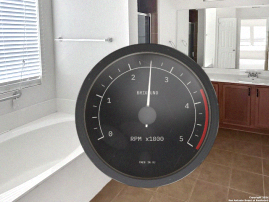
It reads 2500,rpm
